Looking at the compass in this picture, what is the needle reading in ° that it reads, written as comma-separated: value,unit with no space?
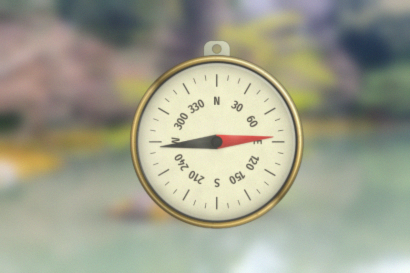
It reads 85,°
